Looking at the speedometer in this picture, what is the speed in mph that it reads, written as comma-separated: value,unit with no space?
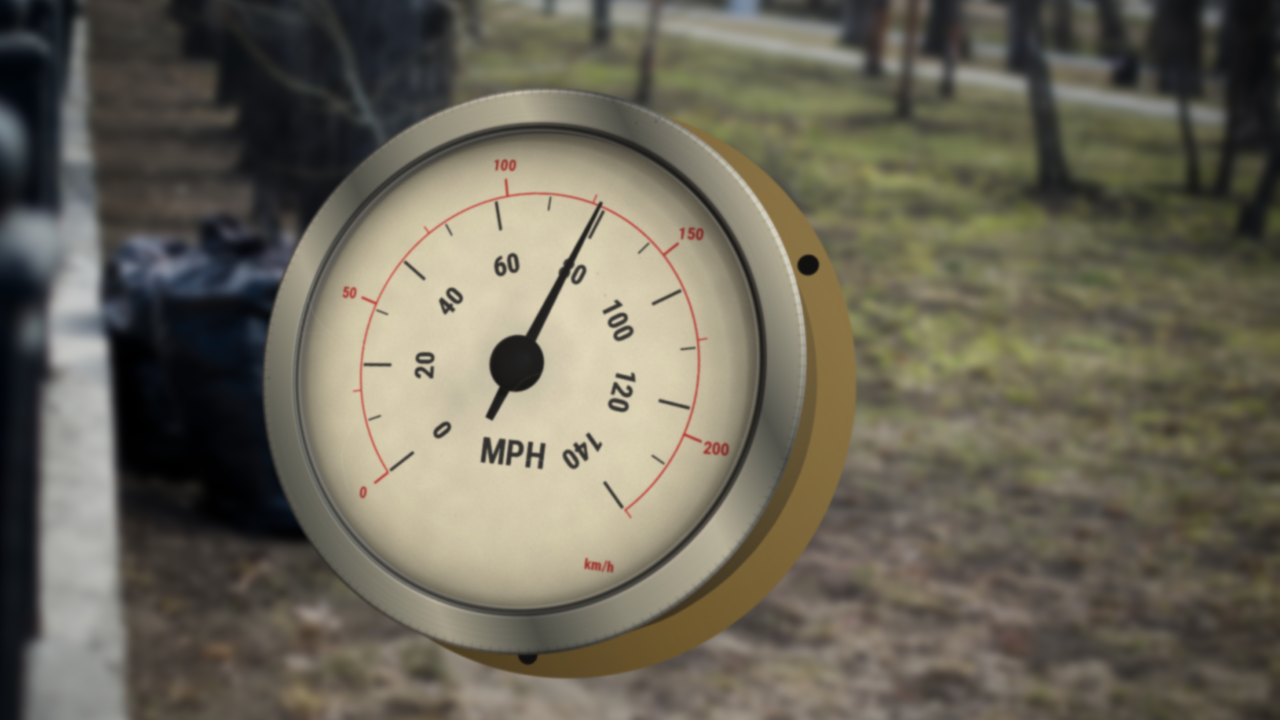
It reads 80,mph
